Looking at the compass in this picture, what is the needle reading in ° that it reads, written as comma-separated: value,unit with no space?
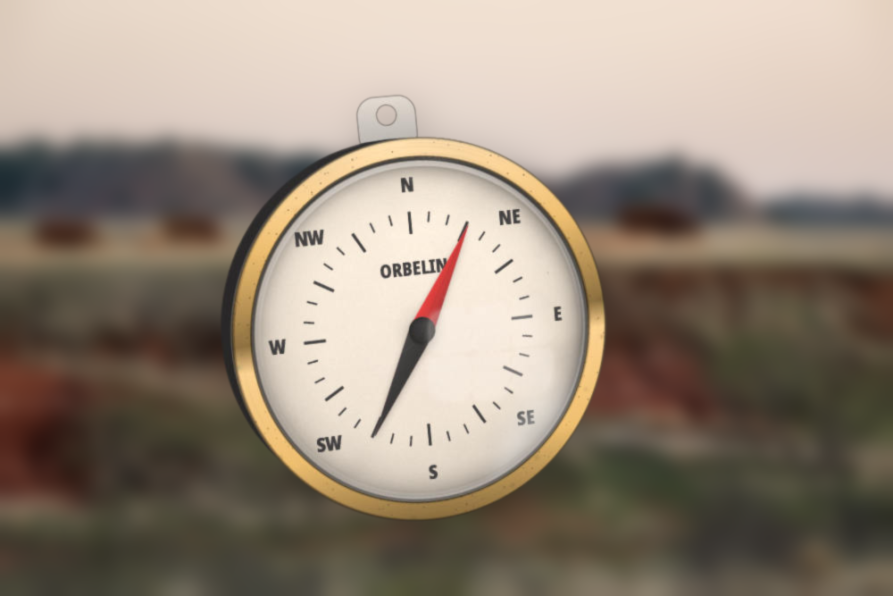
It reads 30,°
